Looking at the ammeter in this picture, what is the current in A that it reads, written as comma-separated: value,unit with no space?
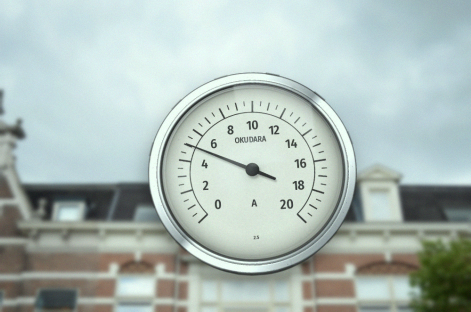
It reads 5,A
